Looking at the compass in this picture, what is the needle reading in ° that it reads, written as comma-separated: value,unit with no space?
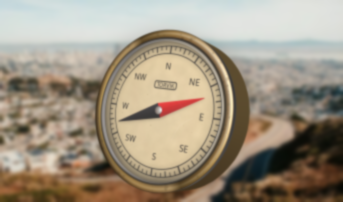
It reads 70,°
